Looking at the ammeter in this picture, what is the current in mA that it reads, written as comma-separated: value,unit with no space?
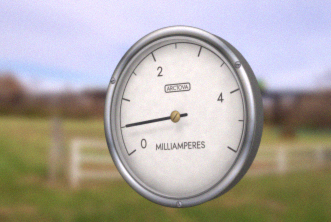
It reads 0.5,mA
